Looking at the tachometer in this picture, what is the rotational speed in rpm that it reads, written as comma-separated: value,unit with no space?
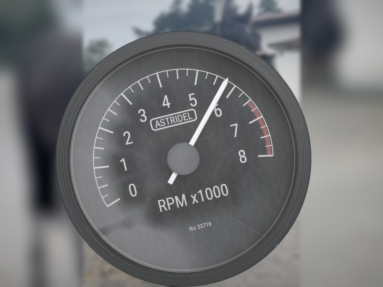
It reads 5750,rpm
